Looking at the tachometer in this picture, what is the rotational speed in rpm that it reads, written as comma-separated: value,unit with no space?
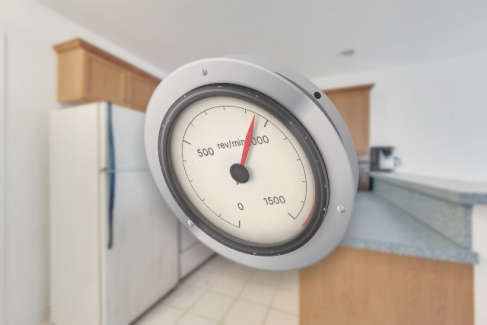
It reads 950,rpm
